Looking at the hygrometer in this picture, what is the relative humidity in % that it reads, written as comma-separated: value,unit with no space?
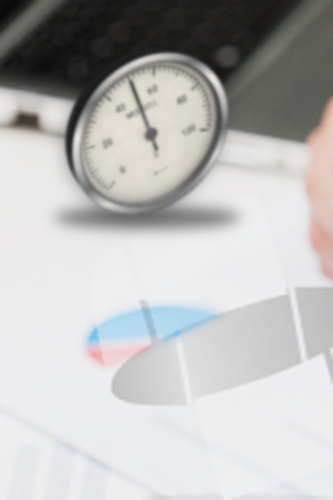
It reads 50,%
